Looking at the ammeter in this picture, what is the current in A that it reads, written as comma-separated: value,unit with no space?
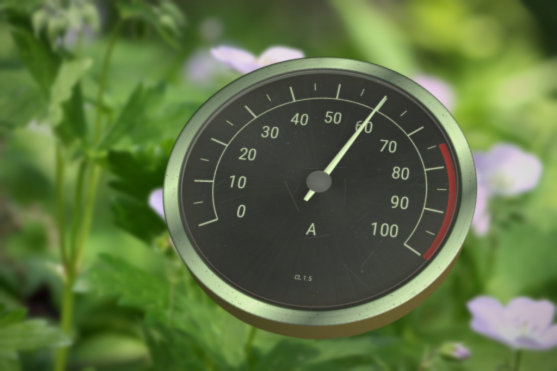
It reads 60,A
